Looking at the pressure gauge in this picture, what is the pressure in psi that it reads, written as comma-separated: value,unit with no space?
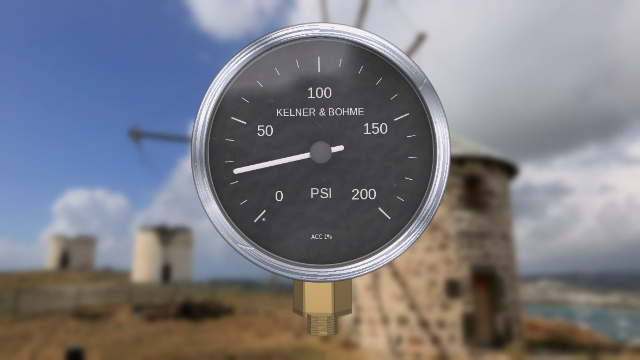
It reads 25,psi
